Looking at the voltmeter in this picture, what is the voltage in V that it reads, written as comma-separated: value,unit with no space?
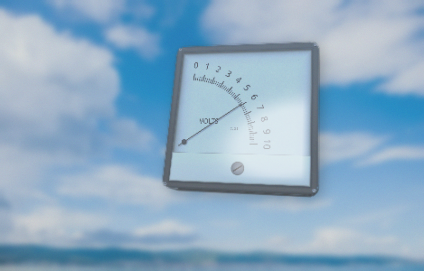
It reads 6,V
